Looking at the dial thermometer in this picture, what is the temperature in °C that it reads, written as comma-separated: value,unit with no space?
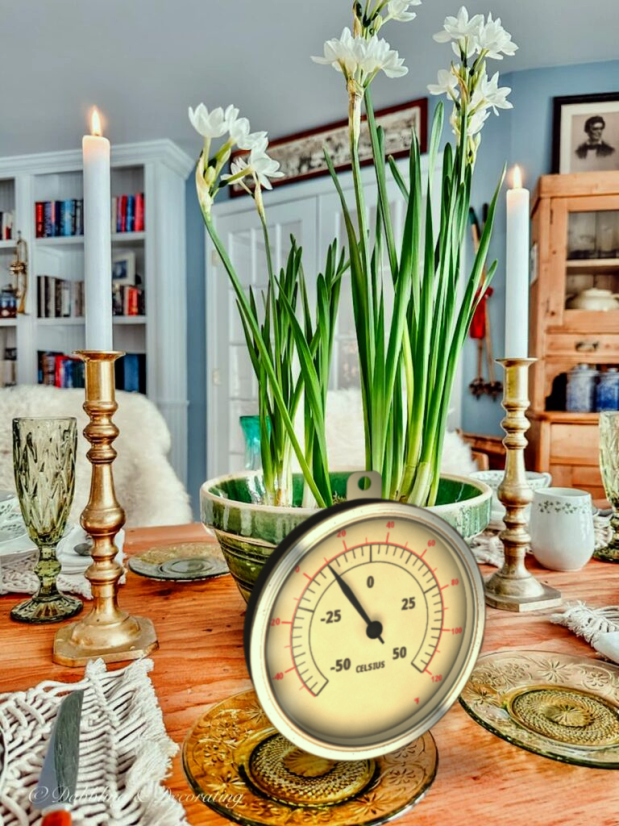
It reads -12.5,°C
